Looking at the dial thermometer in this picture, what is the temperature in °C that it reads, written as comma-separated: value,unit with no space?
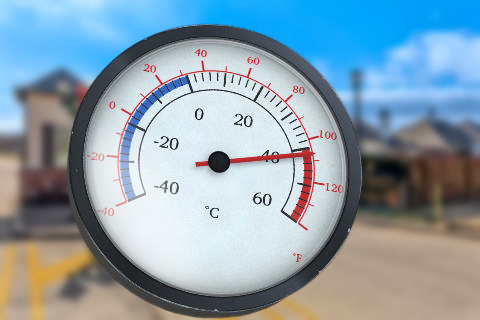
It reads 42,°C
